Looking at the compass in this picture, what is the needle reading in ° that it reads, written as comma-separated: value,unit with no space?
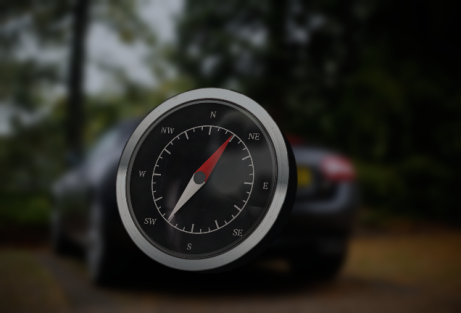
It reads 30,°
